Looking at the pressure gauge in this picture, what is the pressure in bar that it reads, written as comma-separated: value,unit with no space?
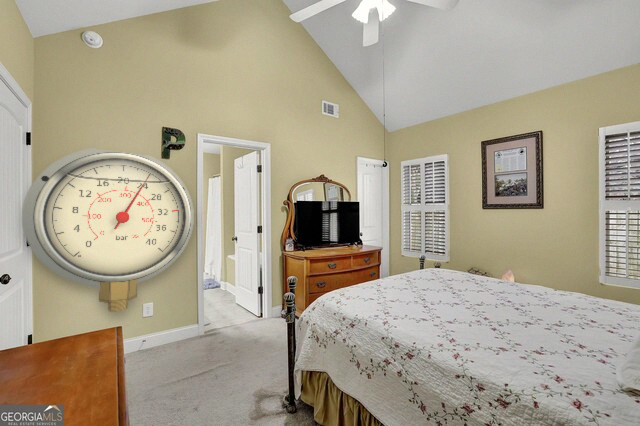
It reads 24,bar
